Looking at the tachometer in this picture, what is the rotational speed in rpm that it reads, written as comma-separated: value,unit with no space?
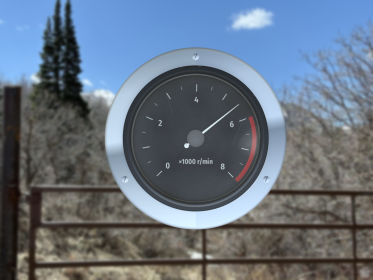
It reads 5500,rpm
